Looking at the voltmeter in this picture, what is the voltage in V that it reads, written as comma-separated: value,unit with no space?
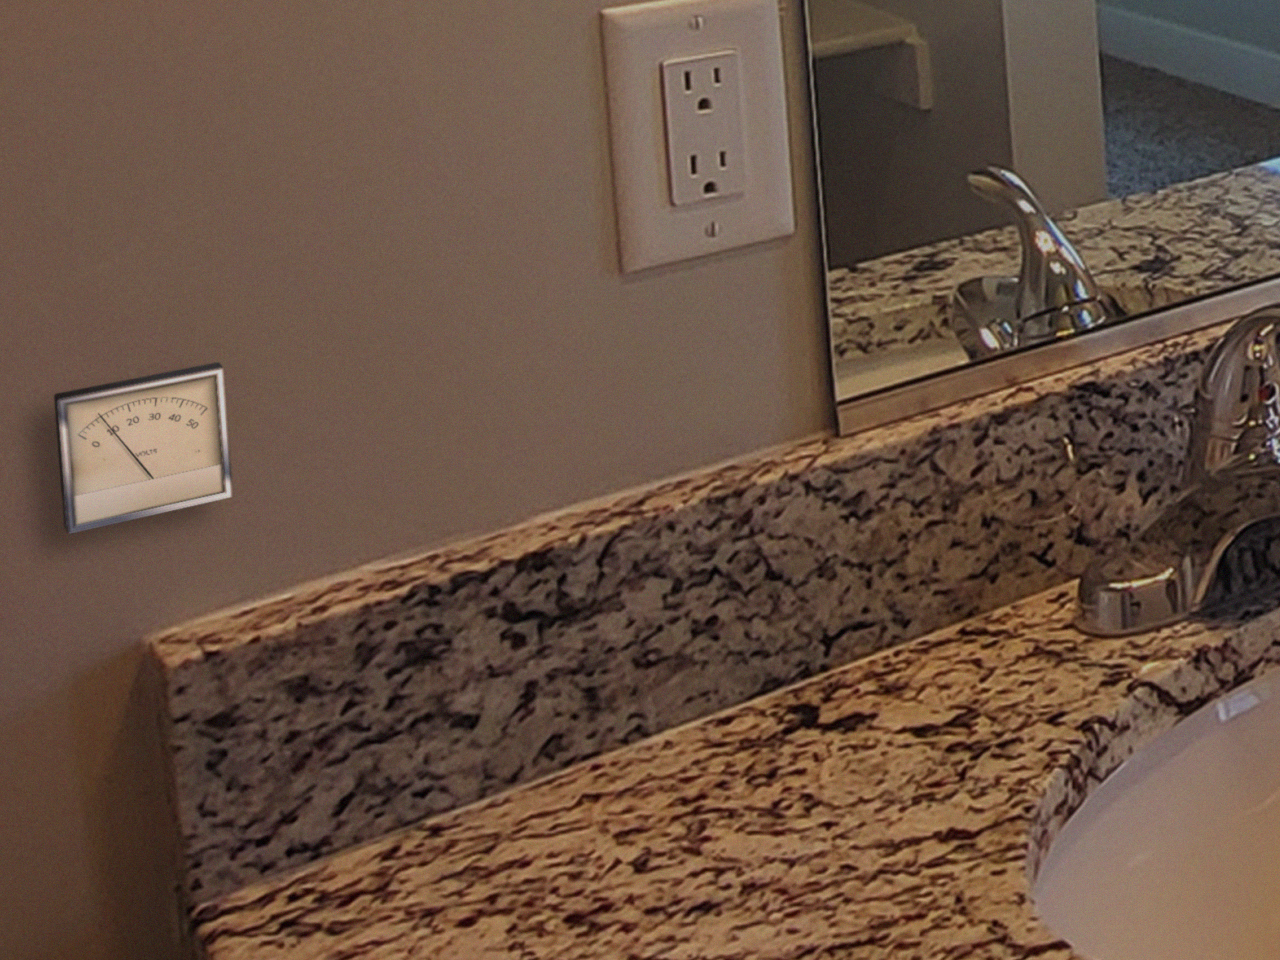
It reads 10,V
